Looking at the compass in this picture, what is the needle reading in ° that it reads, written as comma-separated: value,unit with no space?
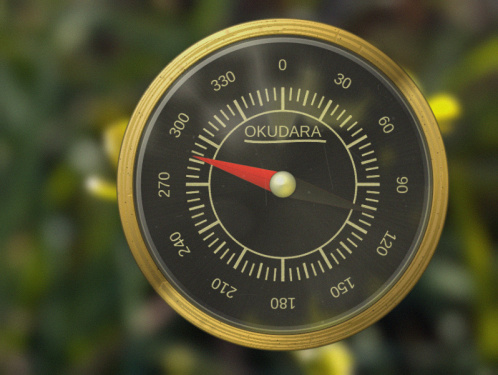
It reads 287.5,°
